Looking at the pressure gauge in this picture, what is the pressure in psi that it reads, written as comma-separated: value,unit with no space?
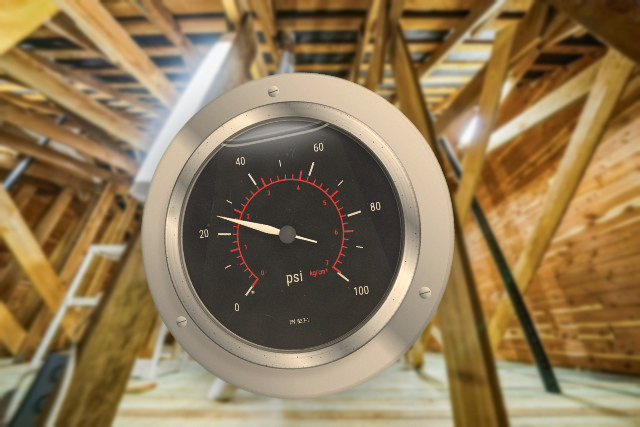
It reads 25,psi
